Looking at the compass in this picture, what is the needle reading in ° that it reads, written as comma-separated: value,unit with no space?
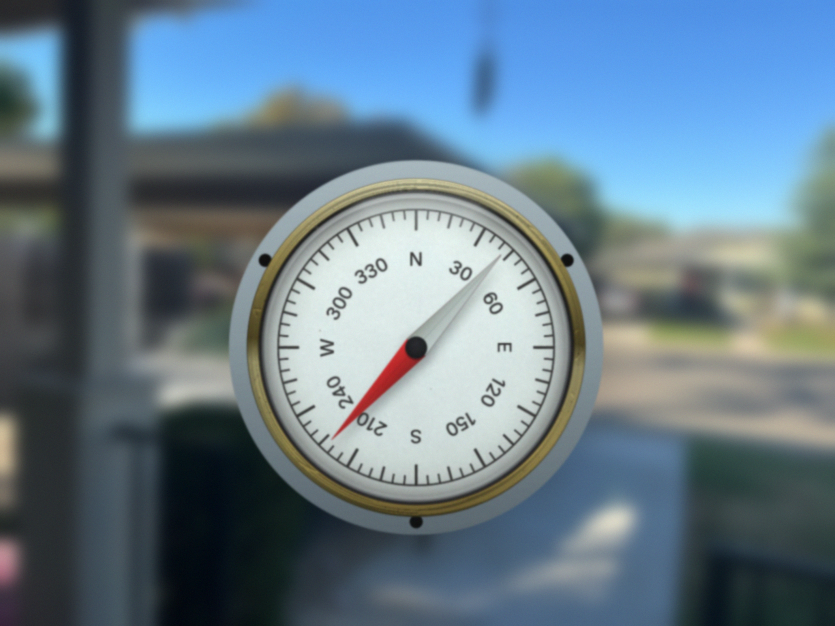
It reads 222.5,°
